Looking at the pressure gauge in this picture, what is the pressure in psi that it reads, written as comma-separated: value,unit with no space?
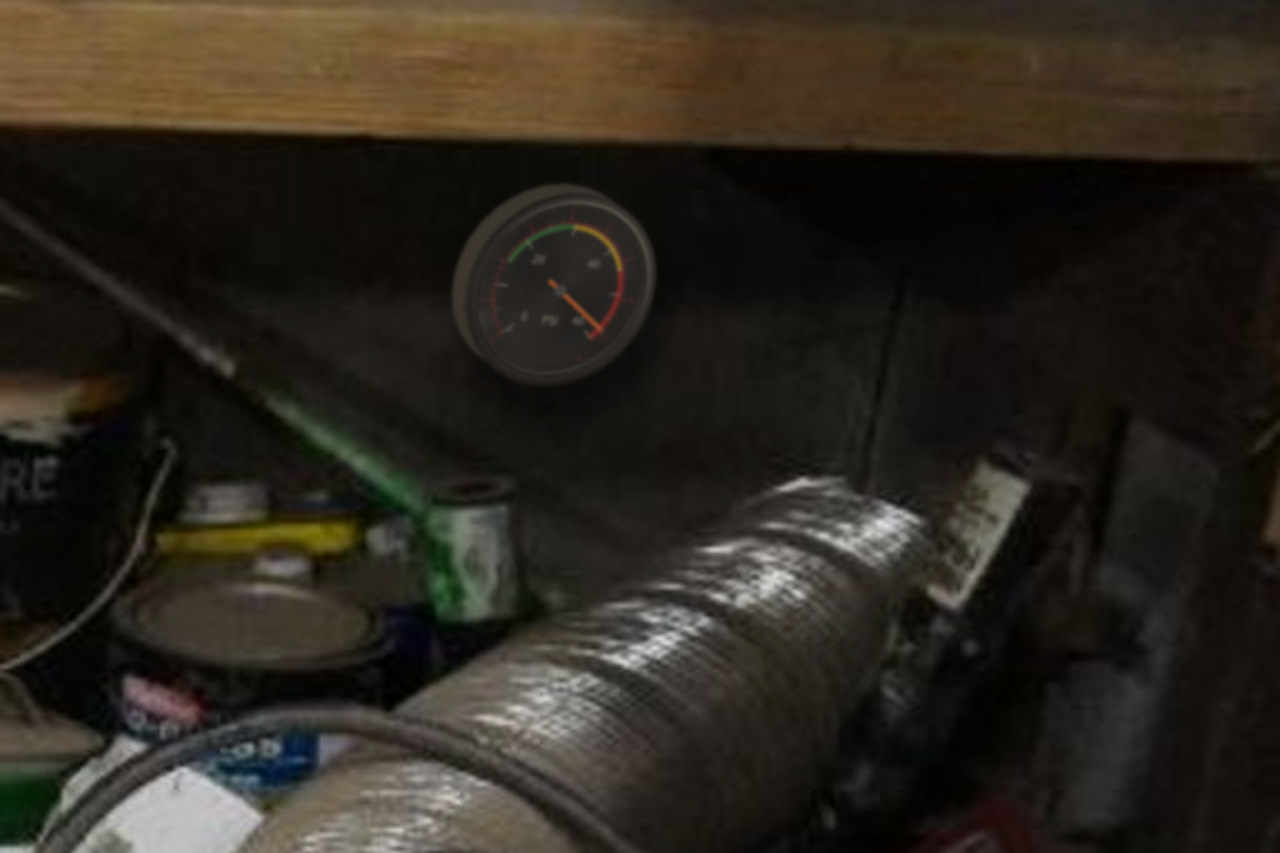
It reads 57.5,psi
